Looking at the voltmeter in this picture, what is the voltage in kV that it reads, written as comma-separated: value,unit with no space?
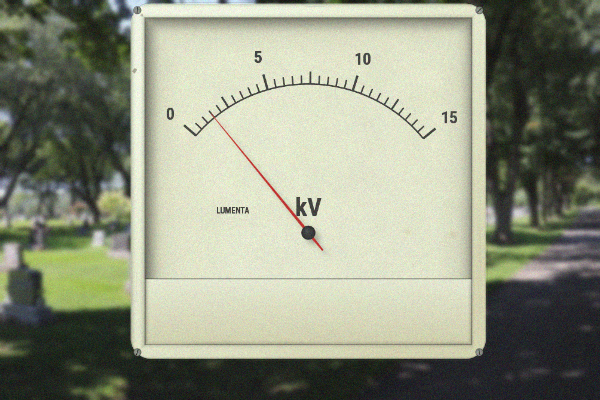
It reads 1.5,kV
